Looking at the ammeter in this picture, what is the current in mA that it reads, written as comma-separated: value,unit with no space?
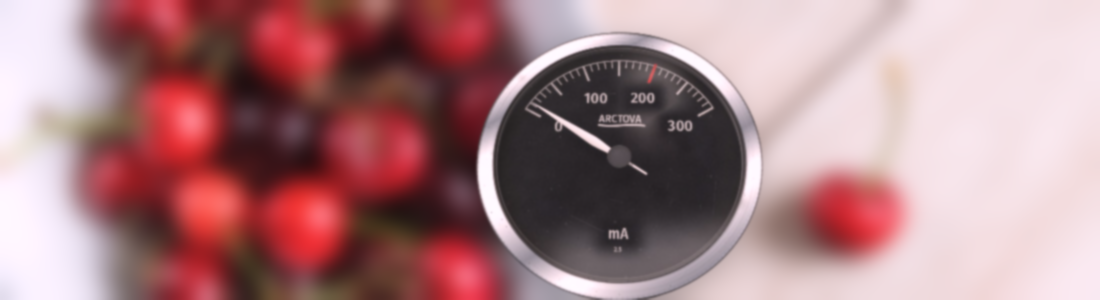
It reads 10,mA
